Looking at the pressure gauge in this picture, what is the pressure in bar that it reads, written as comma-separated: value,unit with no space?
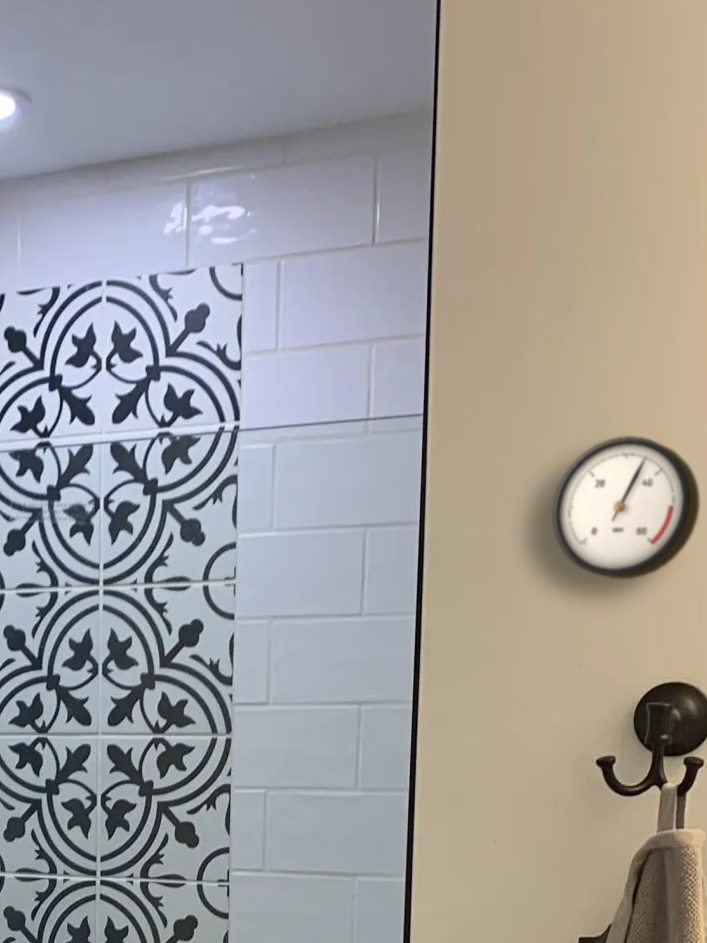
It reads 35,bar
